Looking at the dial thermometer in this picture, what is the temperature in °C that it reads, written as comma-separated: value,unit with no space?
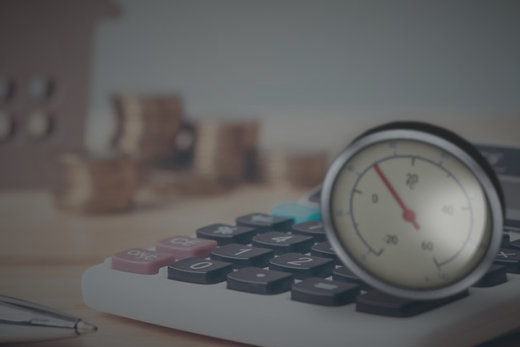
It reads 10,°C
